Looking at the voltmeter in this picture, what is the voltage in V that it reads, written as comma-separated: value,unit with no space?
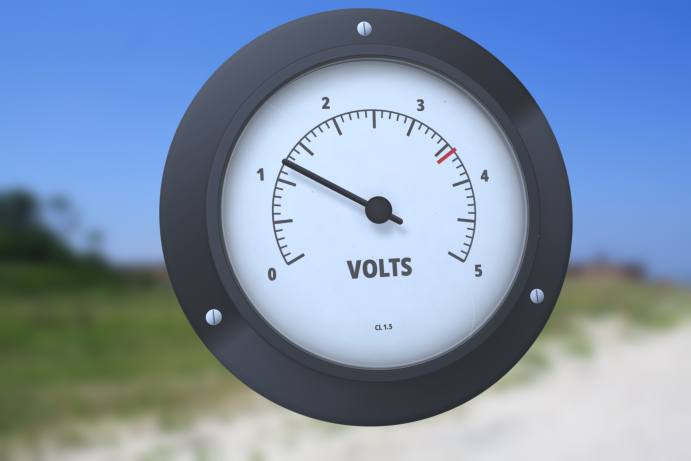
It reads 1.2,V
